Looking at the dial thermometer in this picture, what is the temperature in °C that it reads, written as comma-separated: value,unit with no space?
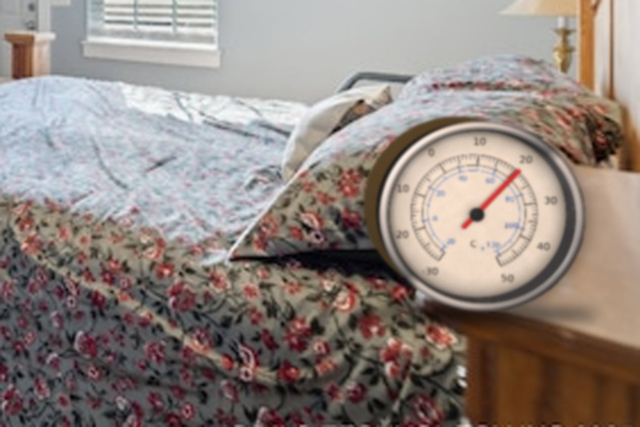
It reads 20,°C
